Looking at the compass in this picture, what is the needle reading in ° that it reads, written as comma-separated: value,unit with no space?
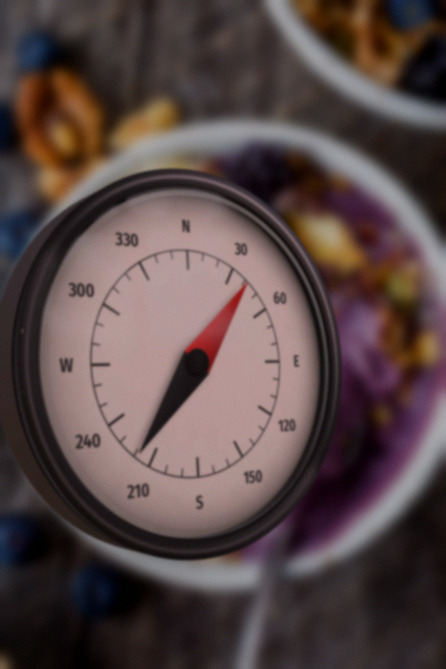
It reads 40,°
